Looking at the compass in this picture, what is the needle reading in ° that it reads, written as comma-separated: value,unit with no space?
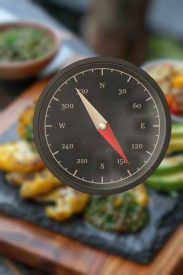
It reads 145,°
